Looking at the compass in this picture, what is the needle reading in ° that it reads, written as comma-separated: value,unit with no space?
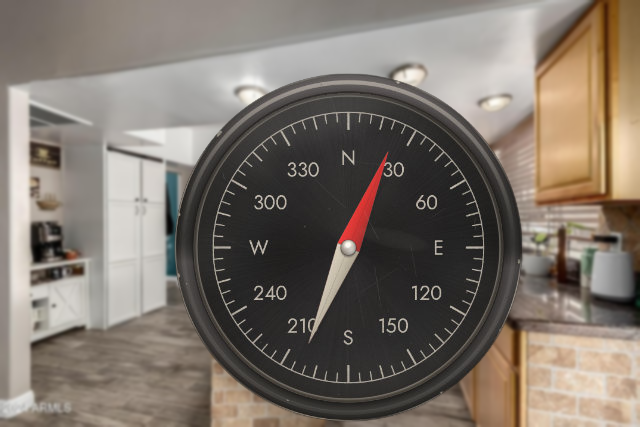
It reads 22.5,°
